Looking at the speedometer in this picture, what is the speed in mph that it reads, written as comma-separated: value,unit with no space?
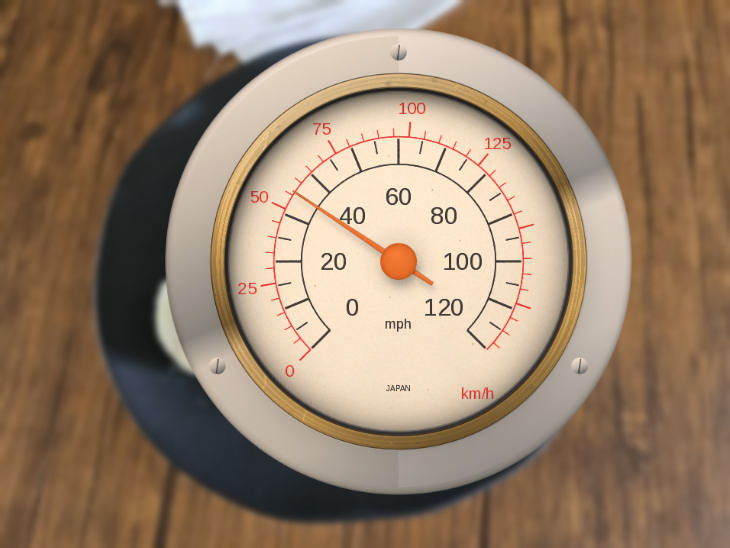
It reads 35,mph
